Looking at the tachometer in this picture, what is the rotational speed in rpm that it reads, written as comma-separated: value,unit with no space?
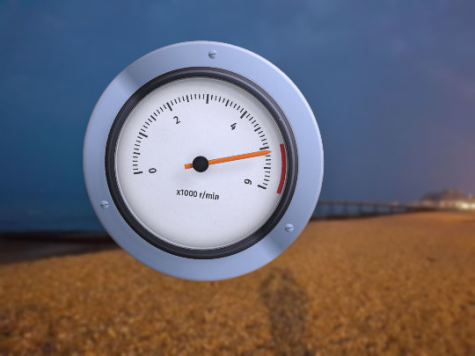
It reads 5100,rpm
